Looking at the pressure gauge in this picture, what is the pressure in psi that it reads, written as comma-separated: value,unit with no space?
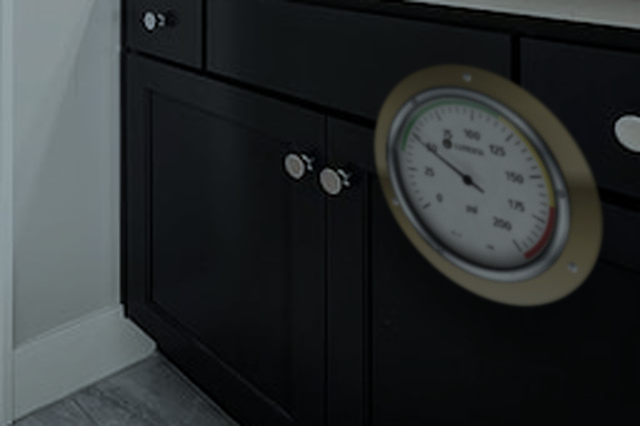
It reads 50,psi
